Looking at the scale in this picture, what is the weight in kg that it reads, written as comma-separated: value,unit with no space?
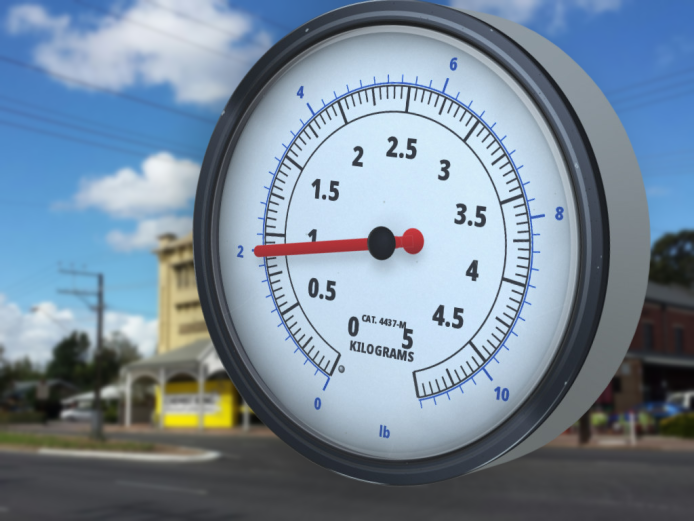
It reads 0.9,kg
